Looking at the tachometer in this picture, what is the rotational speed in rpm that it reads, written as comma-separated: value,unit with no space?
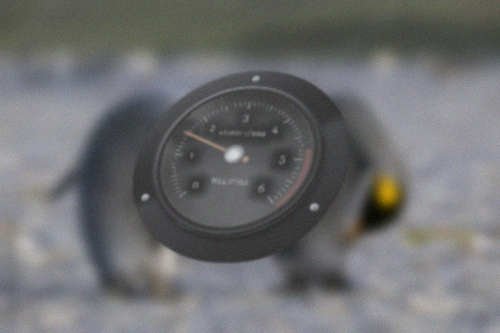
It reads 1500,rpm
